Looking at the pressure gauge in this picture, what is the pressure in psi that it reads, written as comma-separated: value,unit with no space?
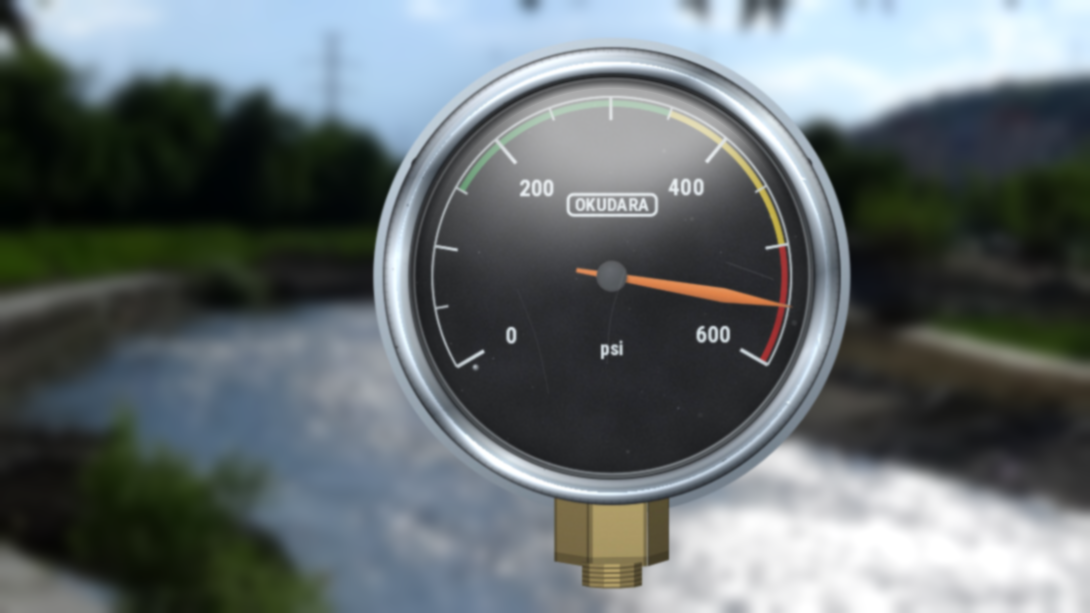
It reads 550,psi
